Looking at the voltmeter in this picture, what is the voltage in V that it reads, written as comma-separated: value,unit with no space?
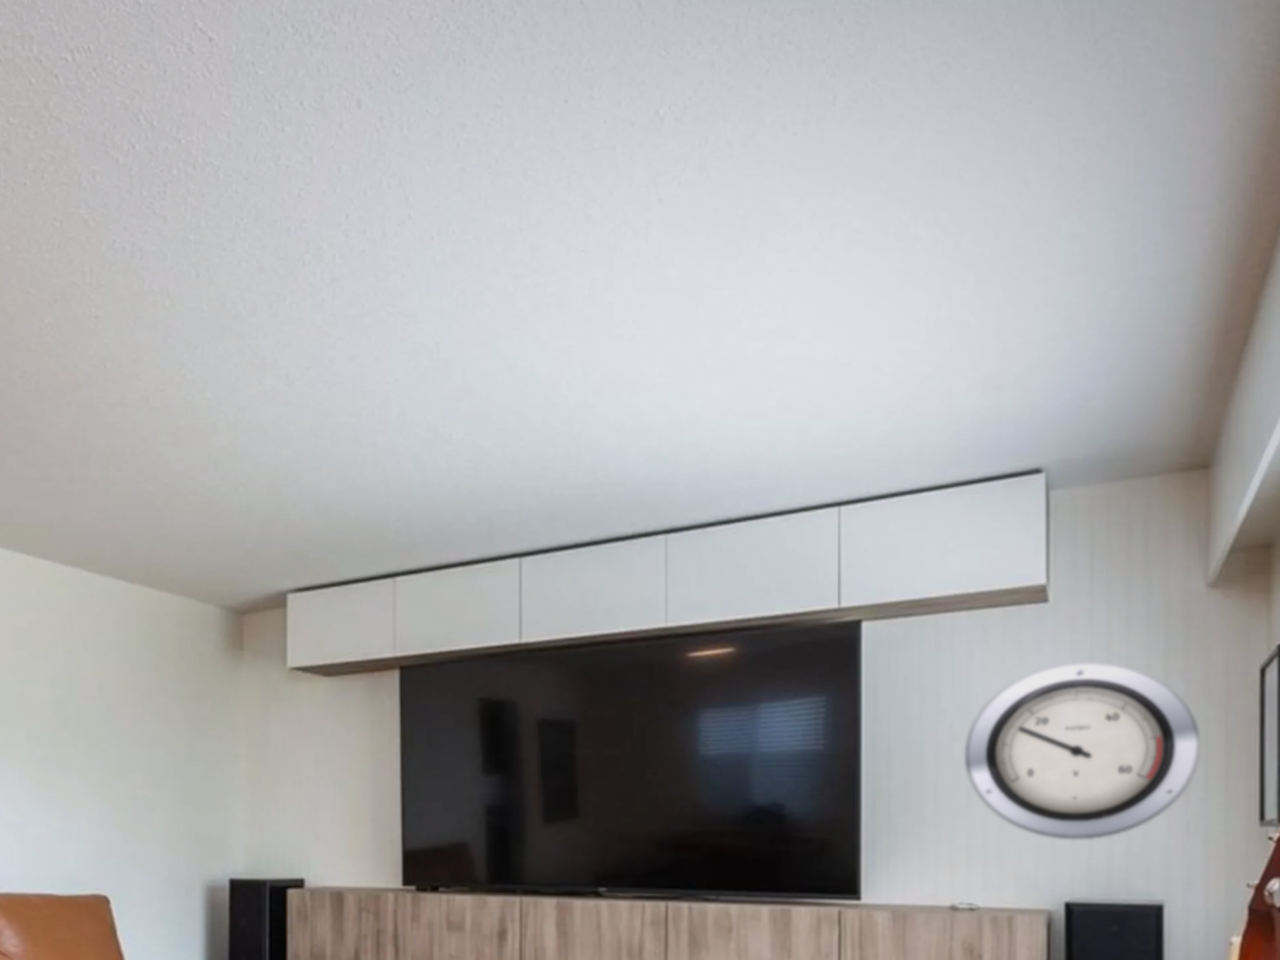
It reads 15,V
